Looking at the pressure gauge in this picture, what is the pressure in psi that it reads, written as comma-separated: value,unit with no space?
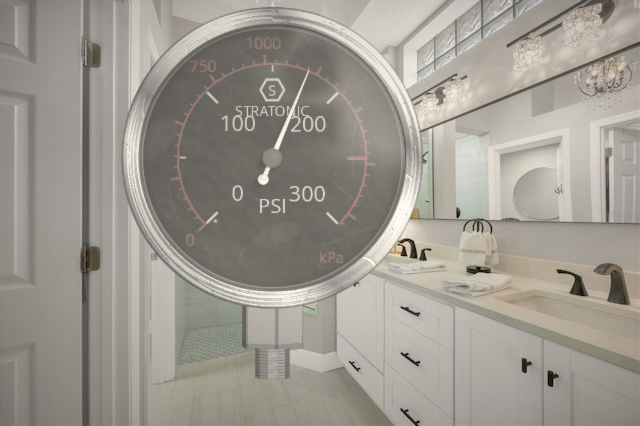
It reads 175,psi
